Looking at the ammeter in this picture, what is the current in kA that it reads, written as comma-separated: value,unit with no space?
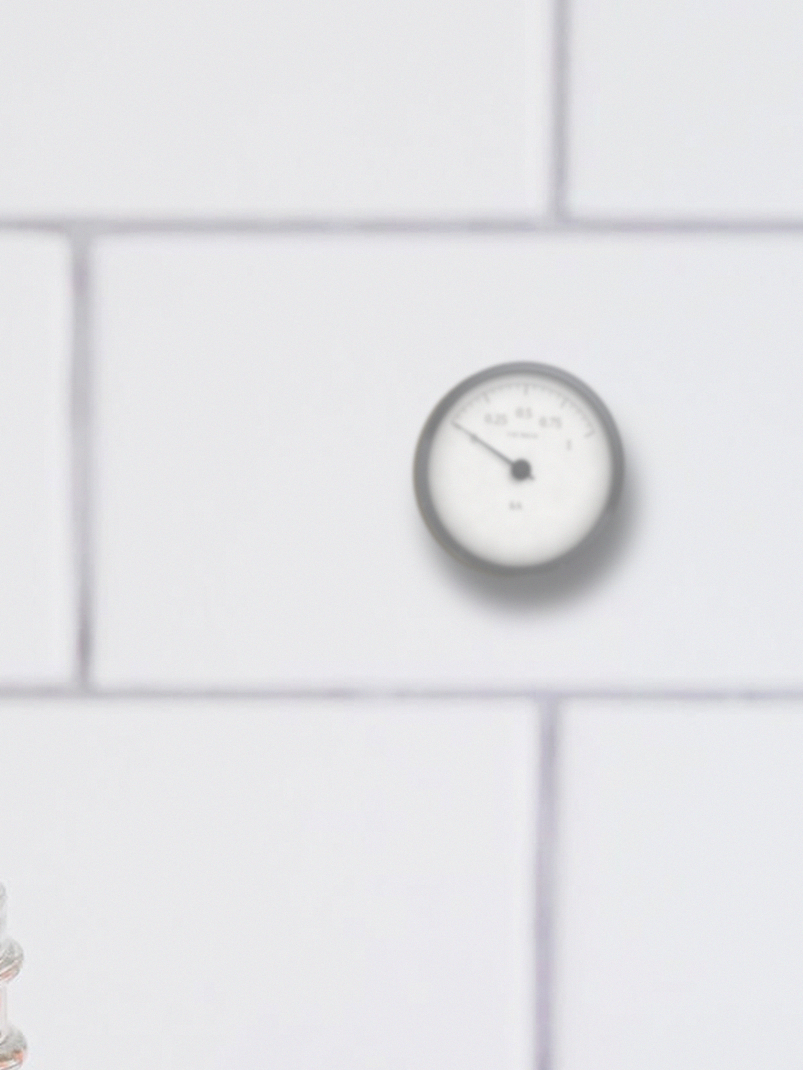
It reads 0,kA
